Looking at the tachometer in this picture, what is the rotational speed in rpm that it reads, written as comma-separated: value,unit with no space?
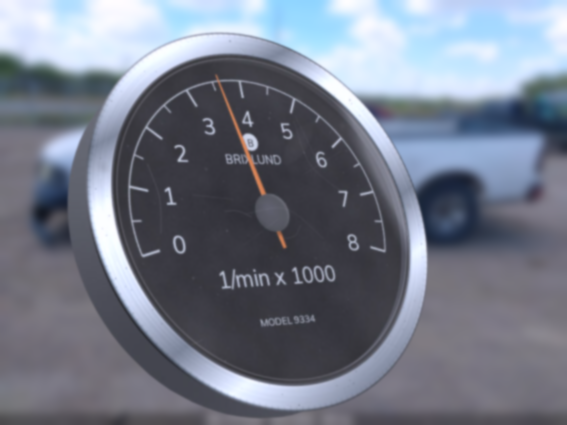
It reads 3500,rpm
